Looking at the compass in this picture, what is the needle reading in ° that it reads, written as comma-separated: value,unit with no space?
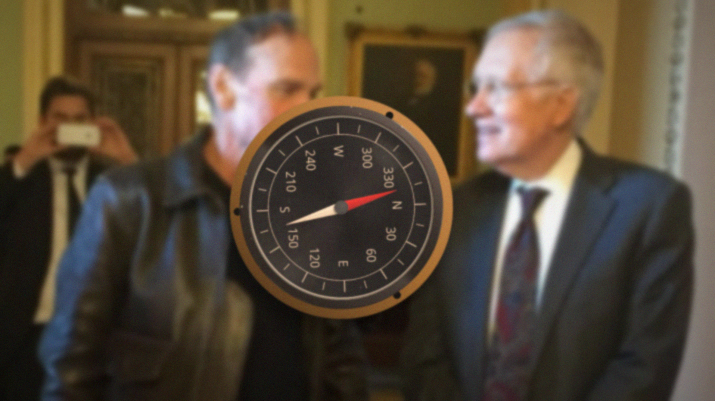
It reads 345,°
